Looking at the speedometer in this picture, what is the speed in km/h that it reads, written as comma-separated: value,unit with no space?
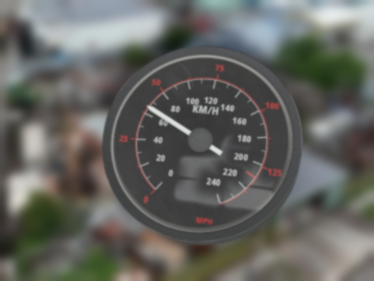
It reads 65,km/h
